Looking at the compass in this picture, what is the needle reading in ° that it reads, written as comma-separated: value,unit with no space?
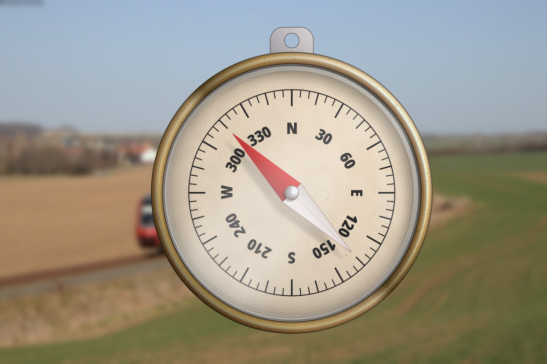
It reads 315,°
